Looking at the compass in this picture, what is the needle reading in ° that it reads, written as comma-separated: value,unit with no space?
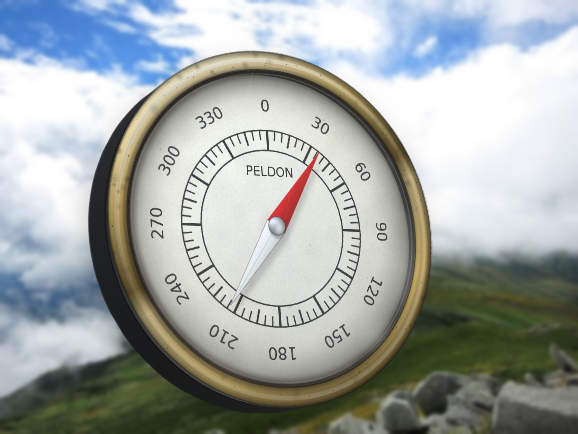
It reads 35,°
